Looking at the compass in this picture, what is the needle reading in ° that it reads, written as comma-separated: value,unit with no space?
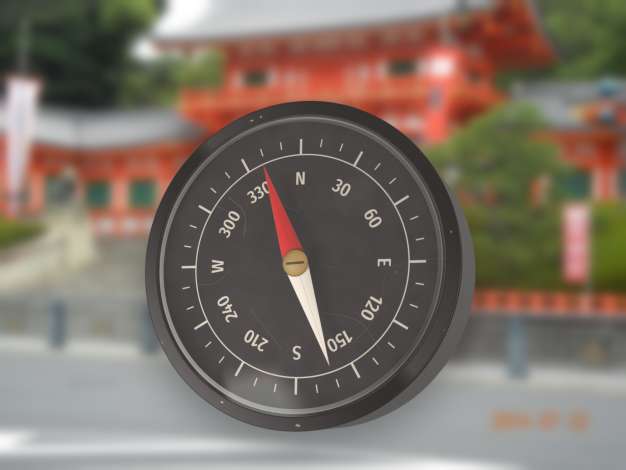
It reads 340,°
